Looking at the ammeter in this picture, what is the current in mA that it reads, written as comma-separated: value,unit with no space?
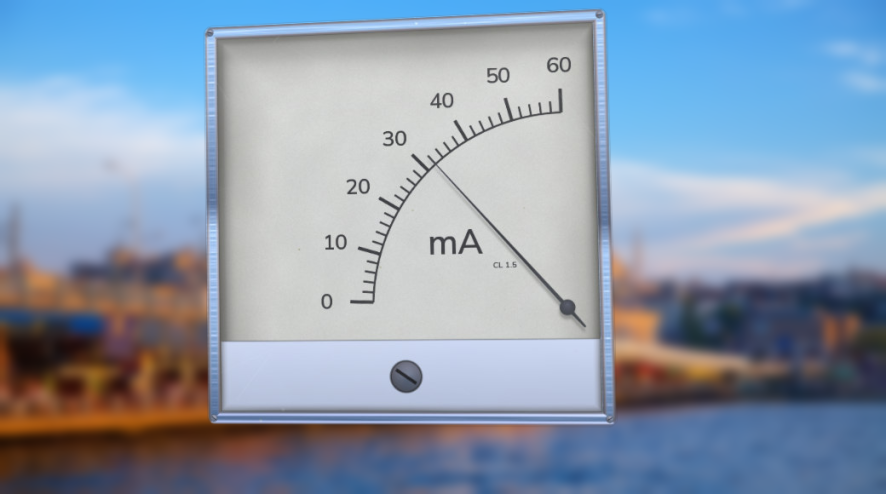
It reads 32,mA
